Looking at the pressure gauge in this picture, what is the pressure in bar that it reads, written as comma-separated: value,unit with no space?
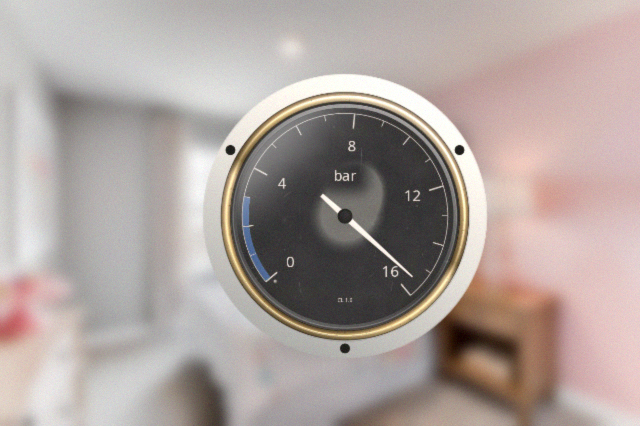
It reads 15.5,bar
